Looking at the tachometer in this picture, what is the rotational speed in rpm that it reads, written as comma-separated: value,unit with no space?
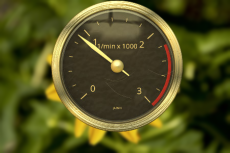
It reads 900,rpm
